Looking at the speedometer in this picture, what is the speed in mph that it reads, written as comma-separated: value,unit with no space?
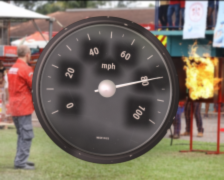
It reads 80,mph
